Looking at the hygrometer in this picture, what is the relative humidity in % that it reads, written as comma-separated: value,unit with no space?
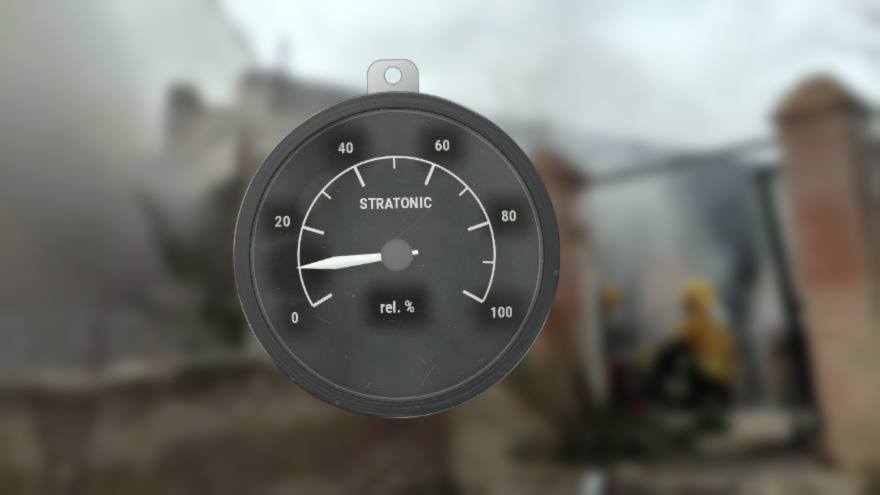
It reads 10,%
